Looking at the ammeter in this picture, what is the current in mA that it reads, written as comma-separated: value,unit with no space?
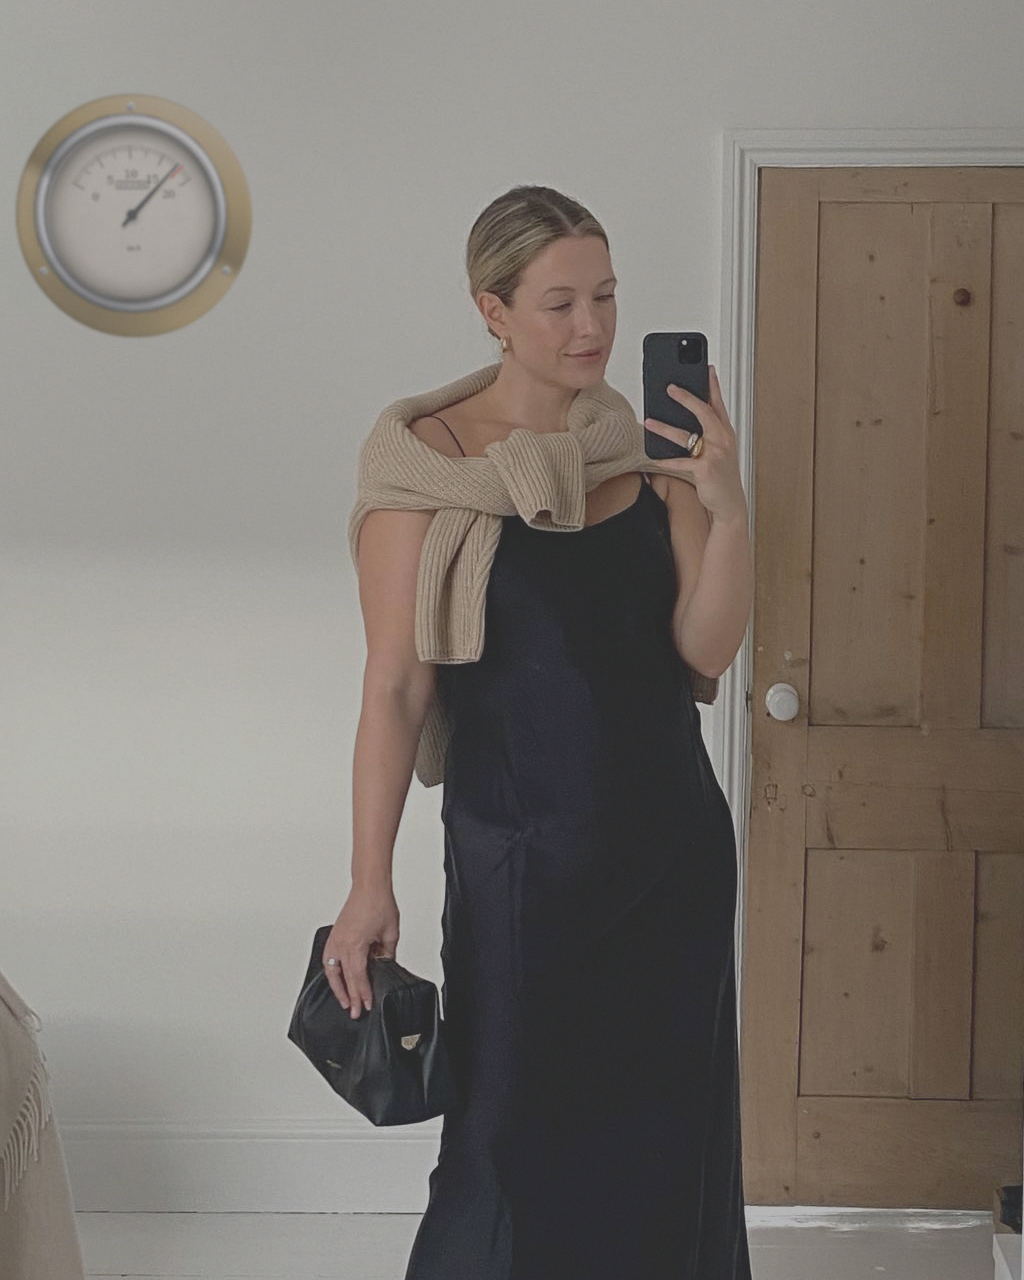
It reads 17.5,mA
